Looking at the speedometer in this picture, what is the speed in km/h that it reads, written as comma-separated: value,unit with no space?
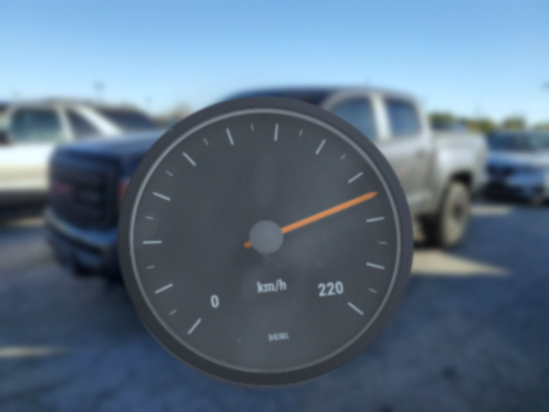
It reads 170,km/h
